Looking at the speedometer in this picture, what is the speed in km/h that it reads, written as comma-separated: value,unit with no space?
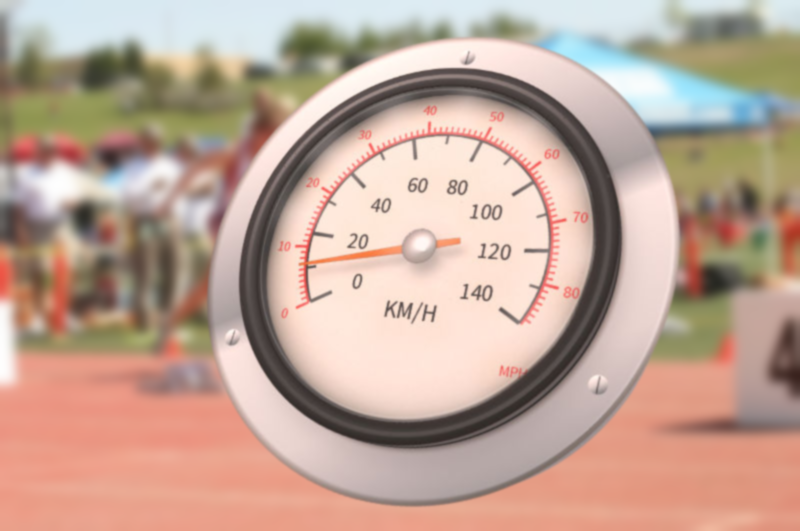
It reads 10,km/h
